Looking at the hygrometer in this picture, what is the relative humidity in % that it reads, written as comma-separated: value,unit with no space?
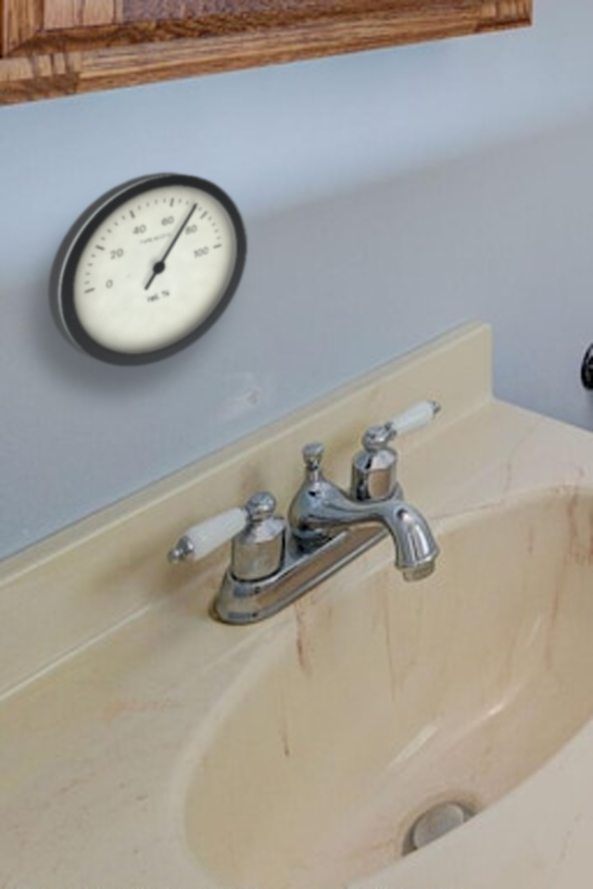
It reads 72,%
